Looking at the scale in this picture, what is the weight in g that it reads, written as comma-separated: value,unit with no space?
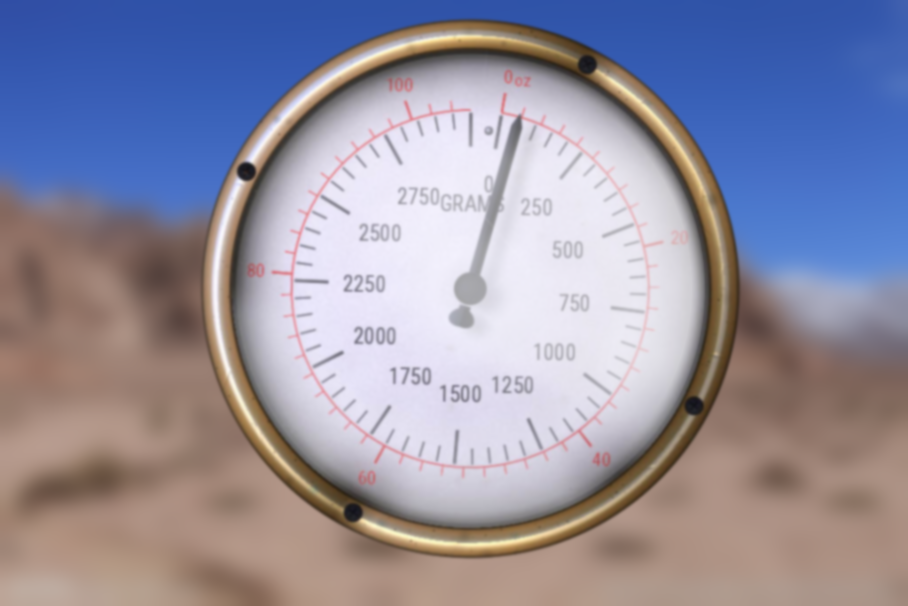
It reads 50,g
